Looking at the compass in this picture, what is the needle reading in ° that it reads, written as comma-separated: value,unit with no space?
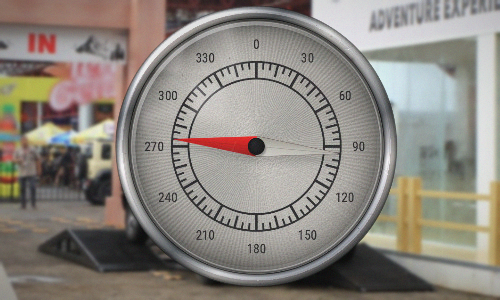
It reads 275,°
